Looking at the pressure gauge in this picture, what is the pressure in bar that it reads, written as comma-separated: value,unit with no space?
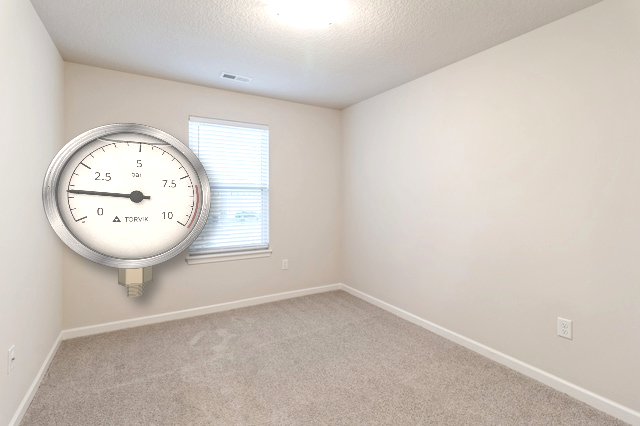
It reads 1.25,bar
